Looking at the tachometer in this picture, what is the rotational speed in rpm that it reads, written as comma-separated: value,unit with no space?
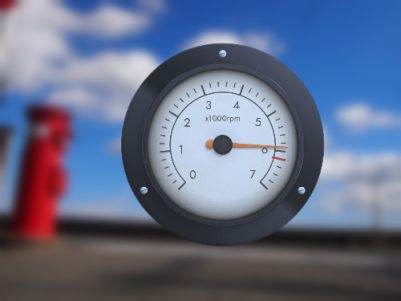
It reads 5900,rpm
